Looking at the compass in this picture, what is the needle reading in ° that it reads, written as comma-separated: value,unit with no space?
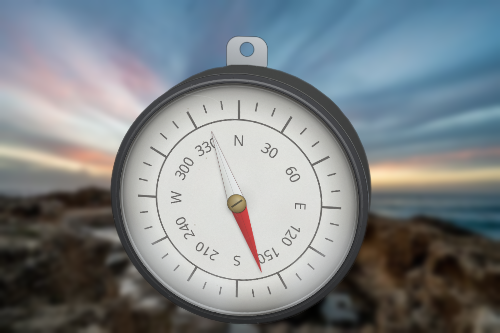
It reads 160,°
